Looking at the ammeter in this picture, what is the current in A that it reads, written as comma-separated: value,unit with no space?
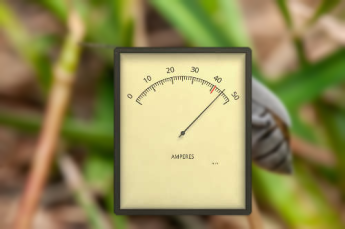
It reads 45,A
